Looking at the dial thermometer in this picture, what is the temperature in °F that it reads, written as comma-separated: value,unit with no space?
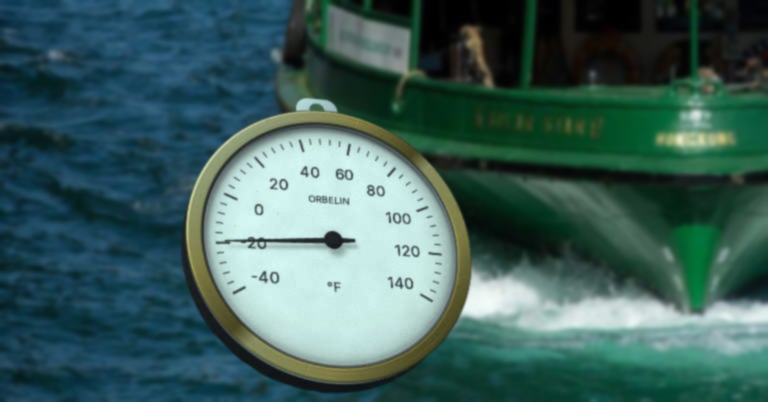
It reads -20,°F
